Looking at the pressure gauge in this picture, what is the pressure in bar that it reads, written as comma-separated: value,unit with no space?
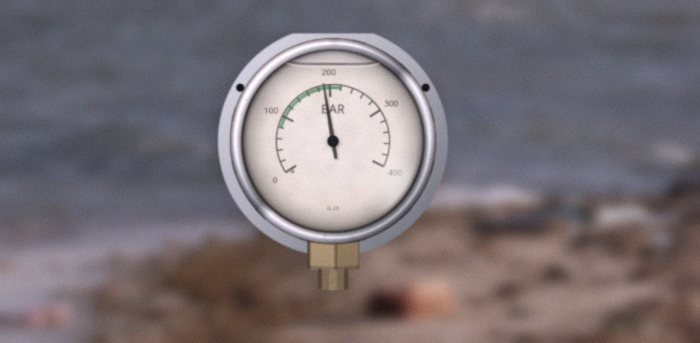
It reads 190,bar
